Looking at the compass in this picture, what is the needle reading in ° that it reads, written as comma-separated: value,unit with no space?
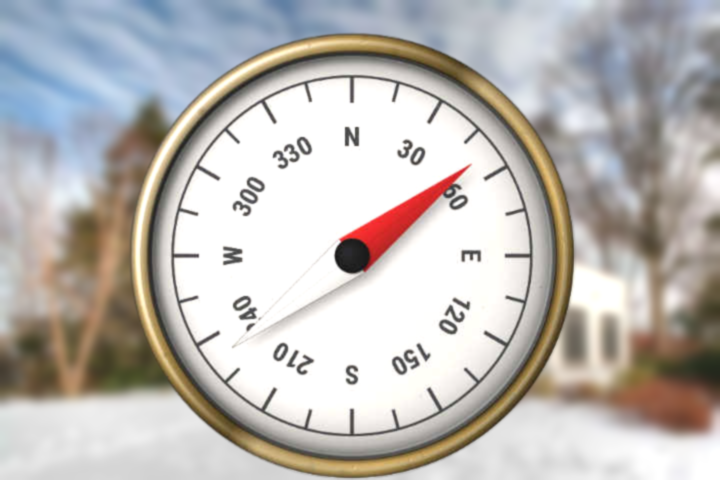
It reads 52.5,°
